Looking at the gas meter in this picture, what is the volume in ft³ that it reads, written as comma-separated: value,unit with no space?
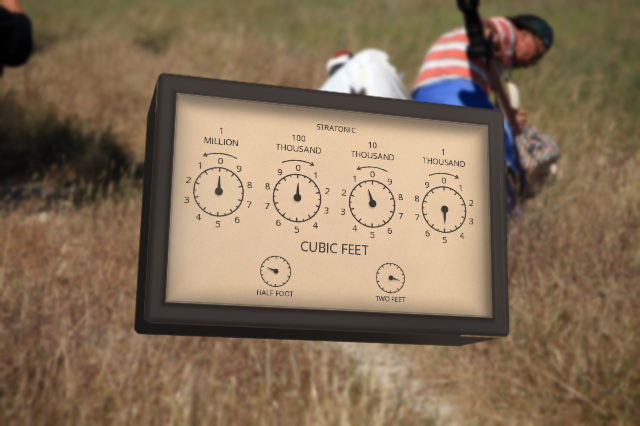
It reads 500,ft³
